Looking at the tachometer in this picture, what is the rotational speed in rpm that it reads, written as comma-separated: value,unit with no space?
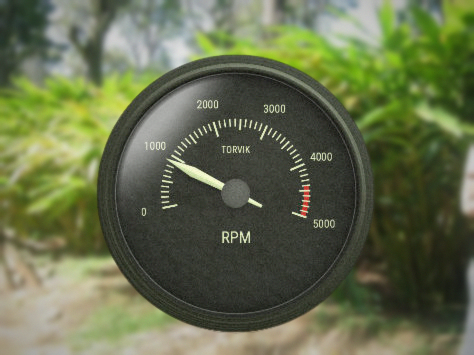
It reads 900,rpm
